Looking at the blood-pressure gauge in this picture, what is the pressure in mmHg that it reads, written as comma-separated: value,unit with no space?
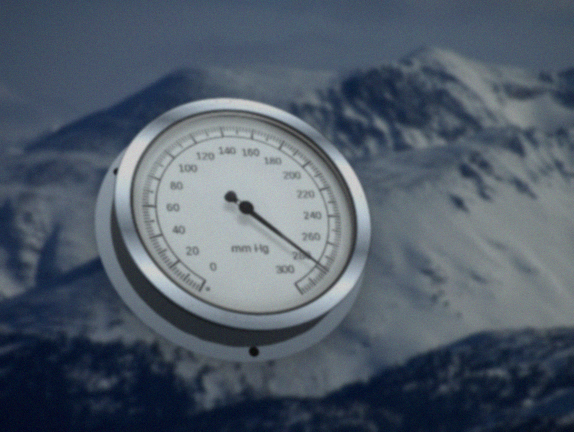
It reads 280,mmHg
